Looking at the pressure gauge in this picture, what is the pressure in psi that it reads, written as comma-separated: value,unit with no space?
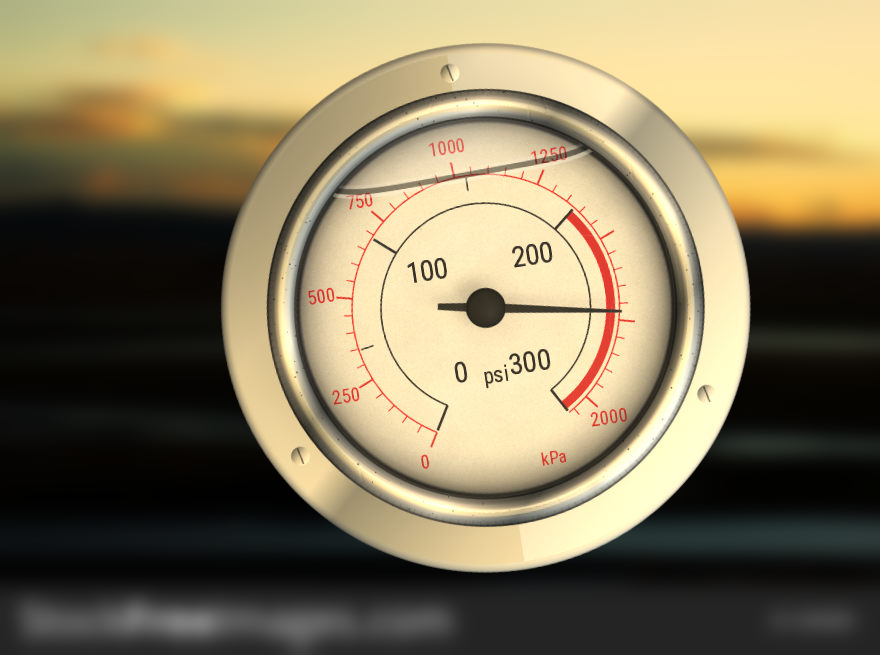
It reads 250,psi
